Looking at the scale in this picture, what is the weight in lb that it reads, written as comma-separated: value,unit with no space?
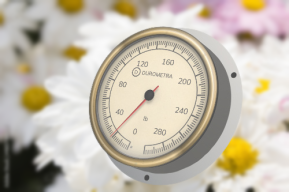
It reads 20,lb
